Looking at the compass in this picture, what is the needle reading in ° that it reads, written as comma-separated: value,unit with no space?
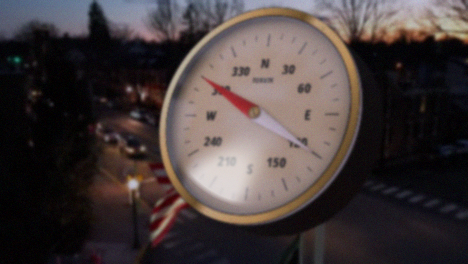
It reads 300,°
